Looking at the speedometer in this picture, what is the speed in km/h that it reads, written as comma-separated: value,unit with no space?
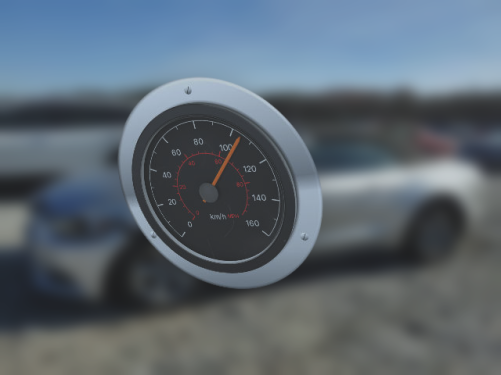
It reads 105,km/h
